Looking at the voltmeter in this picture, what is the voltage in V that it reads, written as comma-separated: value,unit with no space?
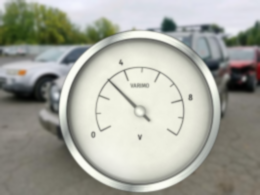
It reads 3,V
